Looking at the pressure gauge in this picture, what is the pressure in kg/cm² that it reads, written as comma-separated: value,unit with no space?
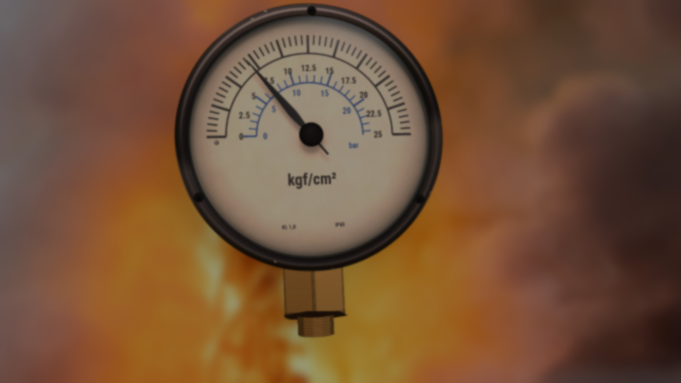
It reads 7,kg/cm²
